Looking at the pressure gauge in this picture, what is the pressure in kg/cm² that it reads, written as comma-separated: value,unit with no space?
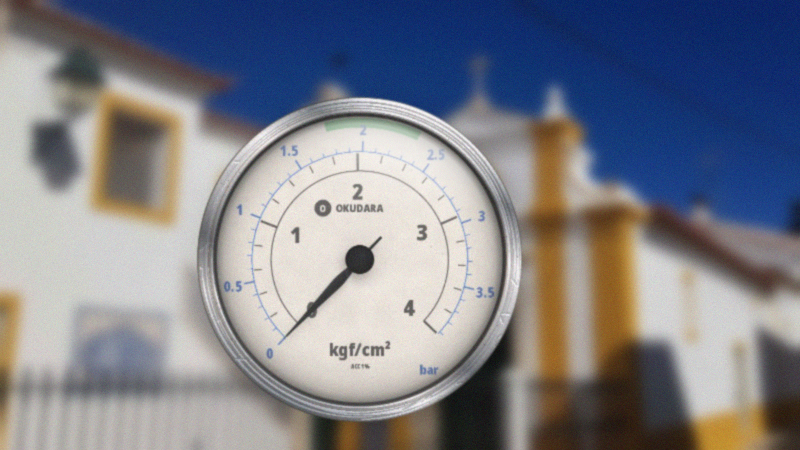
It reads 0,kg/cm²
